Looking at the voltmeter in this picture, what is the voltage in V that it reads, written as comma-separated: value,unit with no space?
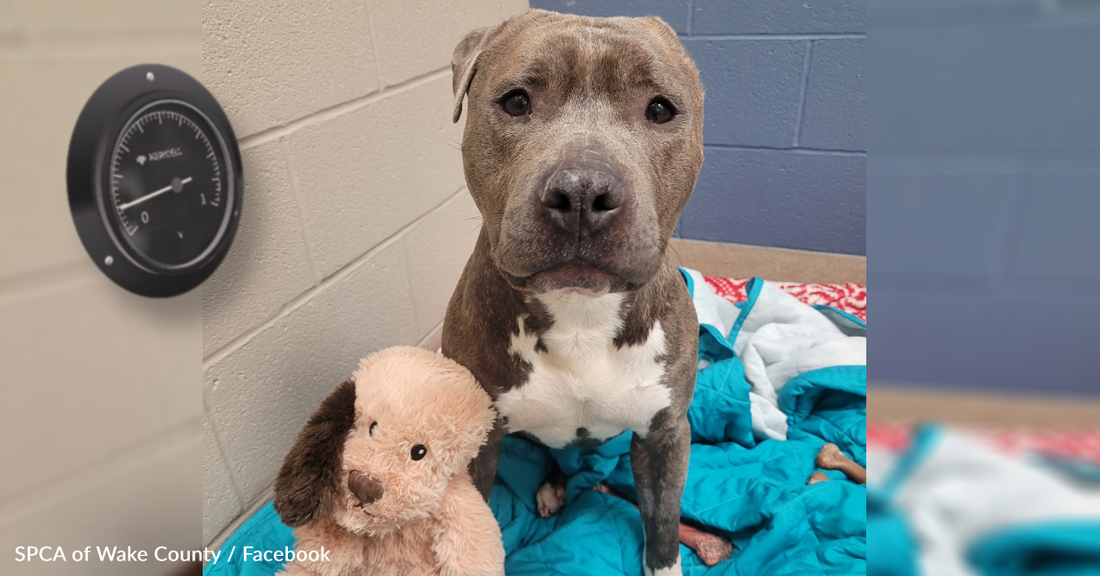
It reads 0.1,V
